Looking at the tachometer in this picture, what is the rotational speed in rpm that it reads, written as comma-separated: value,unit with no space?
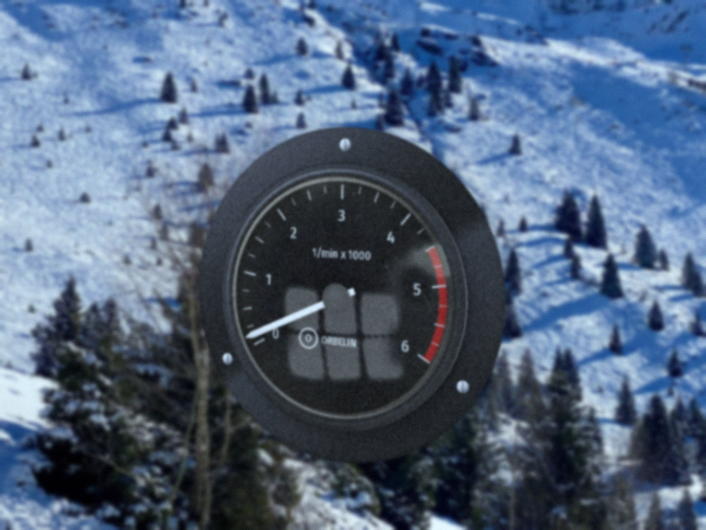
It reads 125,rpm
